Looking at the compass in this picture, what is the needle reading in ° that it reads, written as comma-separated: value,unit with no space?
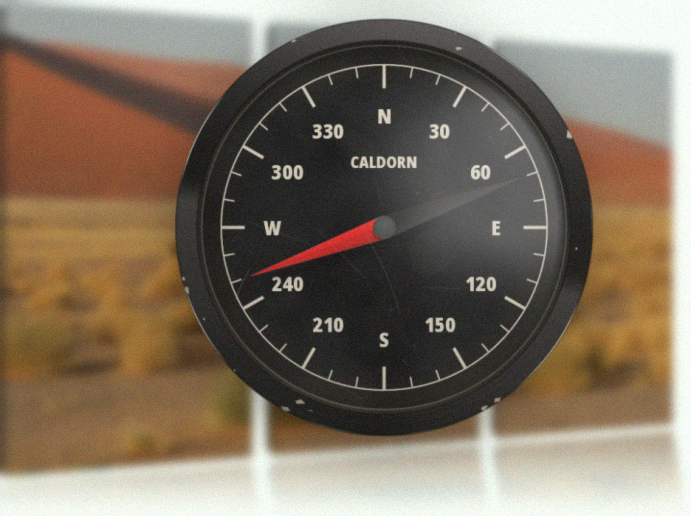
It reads 250,°
